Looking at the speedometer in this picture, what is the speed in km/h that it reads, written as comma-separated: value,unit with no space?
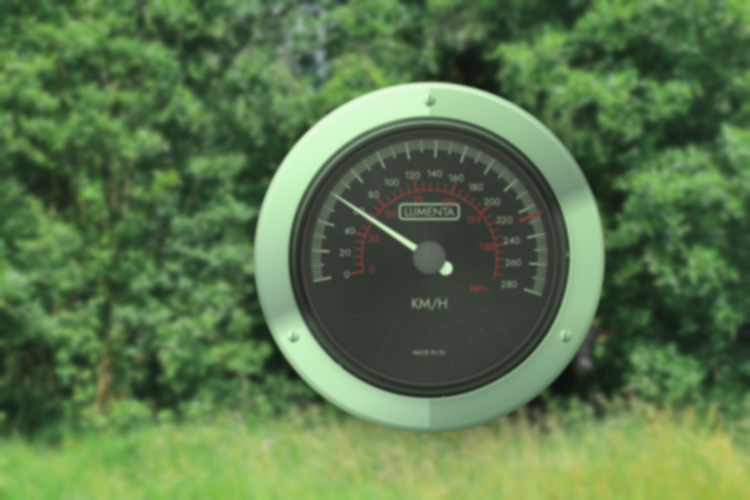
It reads 60,km/h
